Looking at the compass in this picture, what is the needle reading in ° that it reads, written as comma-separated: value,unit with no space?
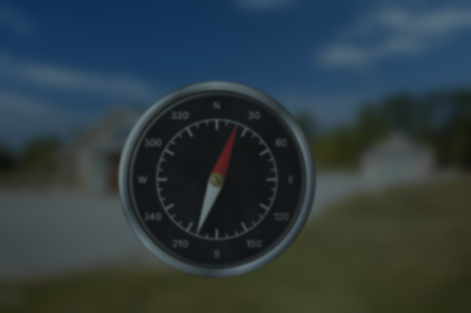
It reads 20,°
